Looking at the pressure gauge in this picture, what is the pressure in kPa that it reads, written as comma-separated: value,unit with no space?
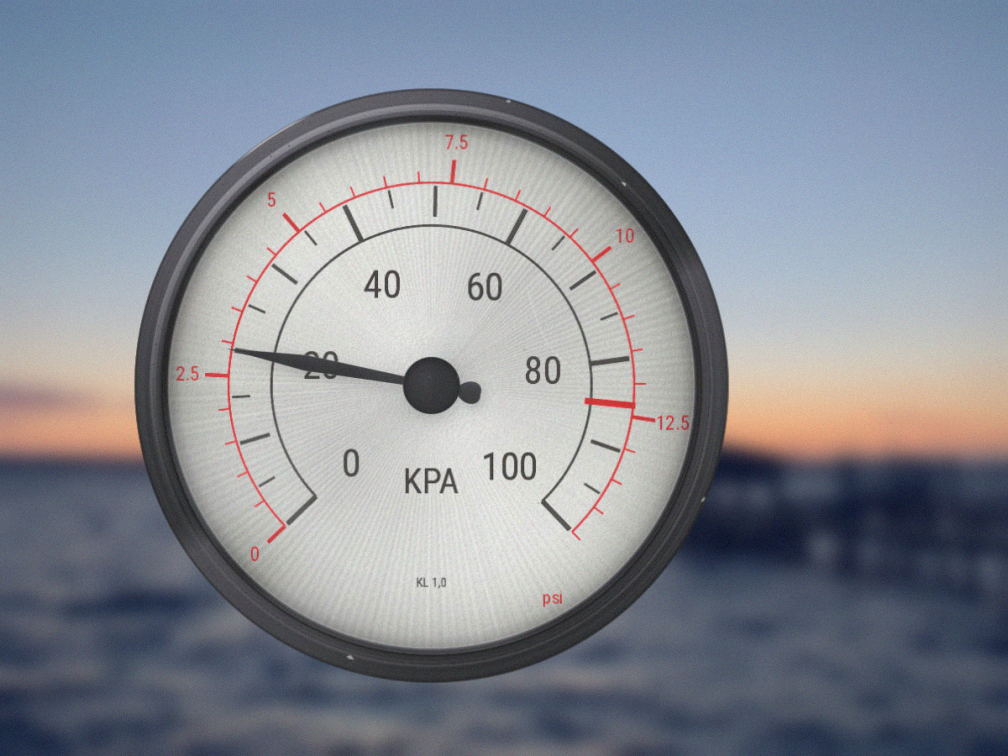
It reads 20,kPa
